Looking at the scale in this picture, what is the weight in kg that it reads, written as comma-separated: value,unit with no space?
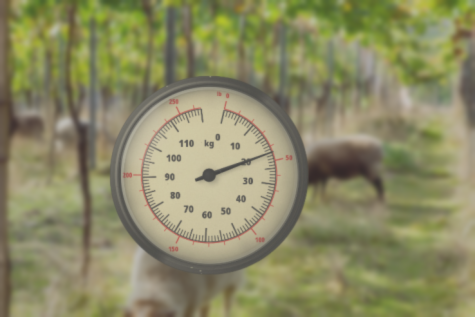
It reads 20,kg
